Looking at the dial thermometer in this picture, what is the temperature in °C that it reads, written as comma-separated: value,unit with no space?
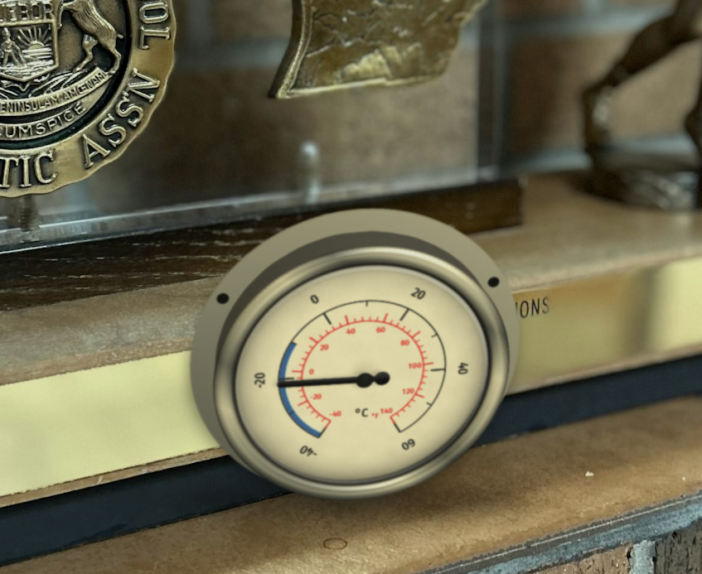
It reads -20,°C
